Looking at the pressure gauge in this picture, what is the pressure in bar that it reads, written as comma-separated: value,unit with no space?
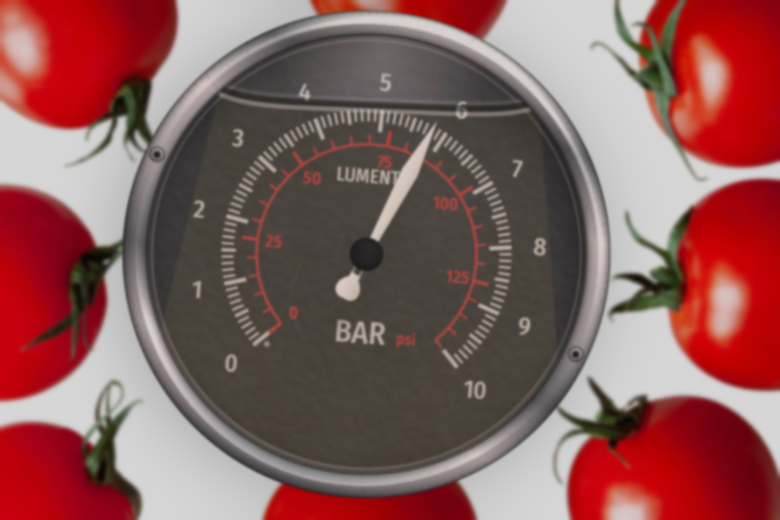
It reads 5.8,bar
